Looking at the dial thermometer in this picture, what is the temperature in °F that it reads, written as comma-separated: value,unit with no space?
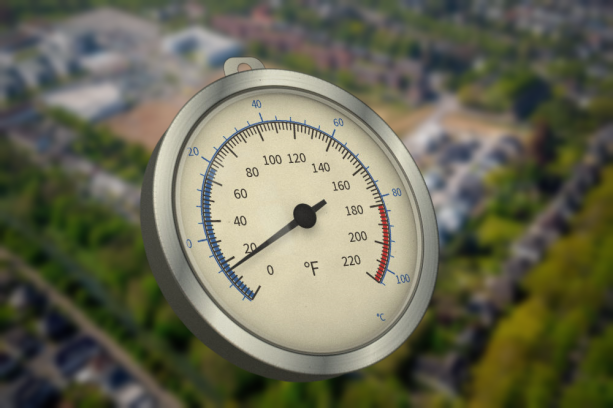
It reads 16,°F
